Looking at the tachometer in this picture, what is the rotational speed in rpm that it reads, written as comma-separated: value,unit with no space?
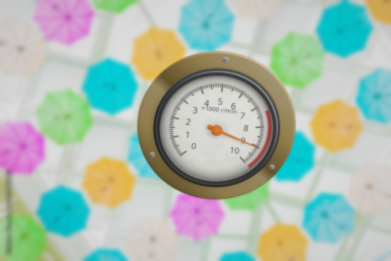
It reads 9000,rpm
